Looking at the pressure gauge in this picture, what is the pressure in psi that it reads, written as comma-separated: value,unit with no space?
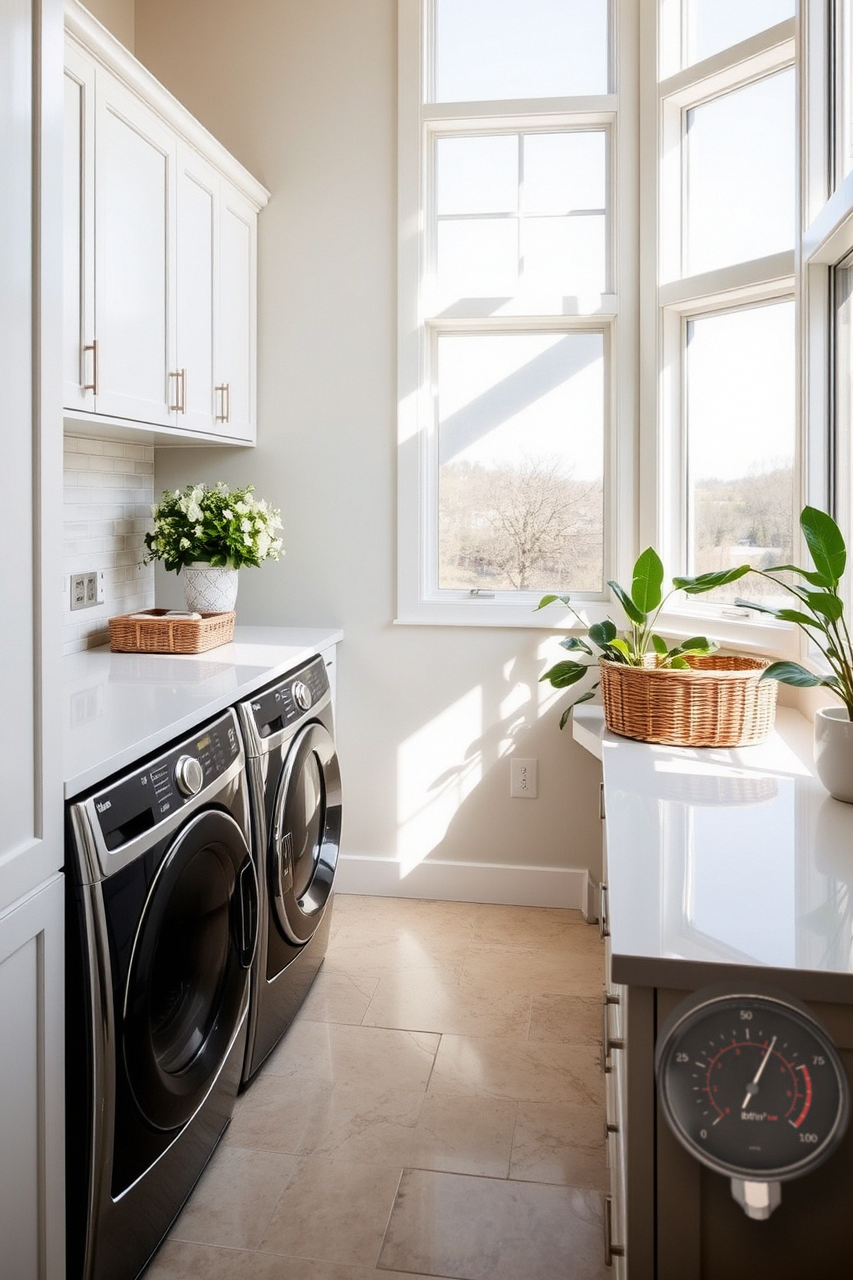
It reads 60,psi
